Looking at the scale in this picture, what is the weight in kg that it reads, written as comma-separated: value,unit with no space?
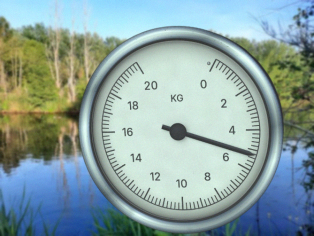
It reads 5.2,kg
